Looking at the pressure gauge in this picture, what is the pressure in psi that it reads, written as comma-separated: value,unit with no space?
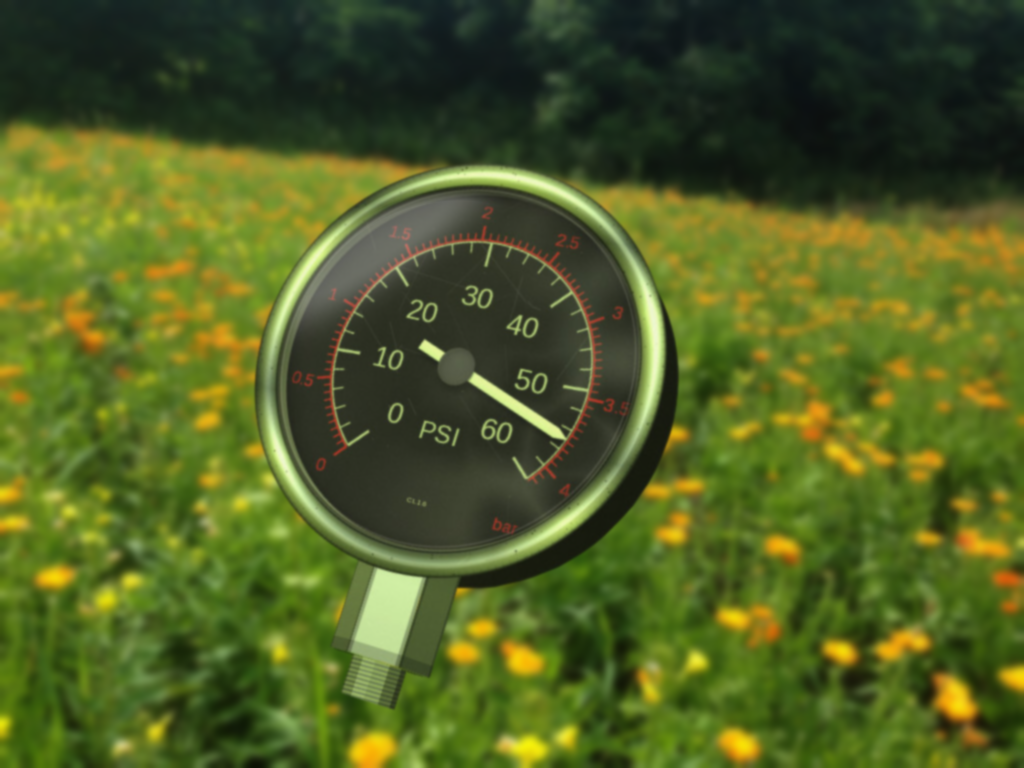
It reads 55,psi
